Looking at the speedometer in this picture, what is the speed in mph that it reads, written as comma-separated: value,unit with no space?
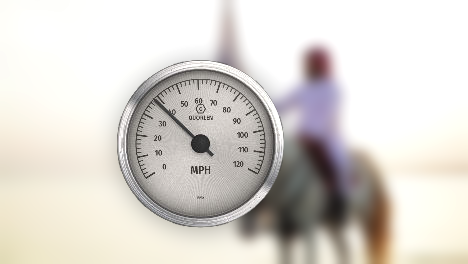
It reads 38,mph
